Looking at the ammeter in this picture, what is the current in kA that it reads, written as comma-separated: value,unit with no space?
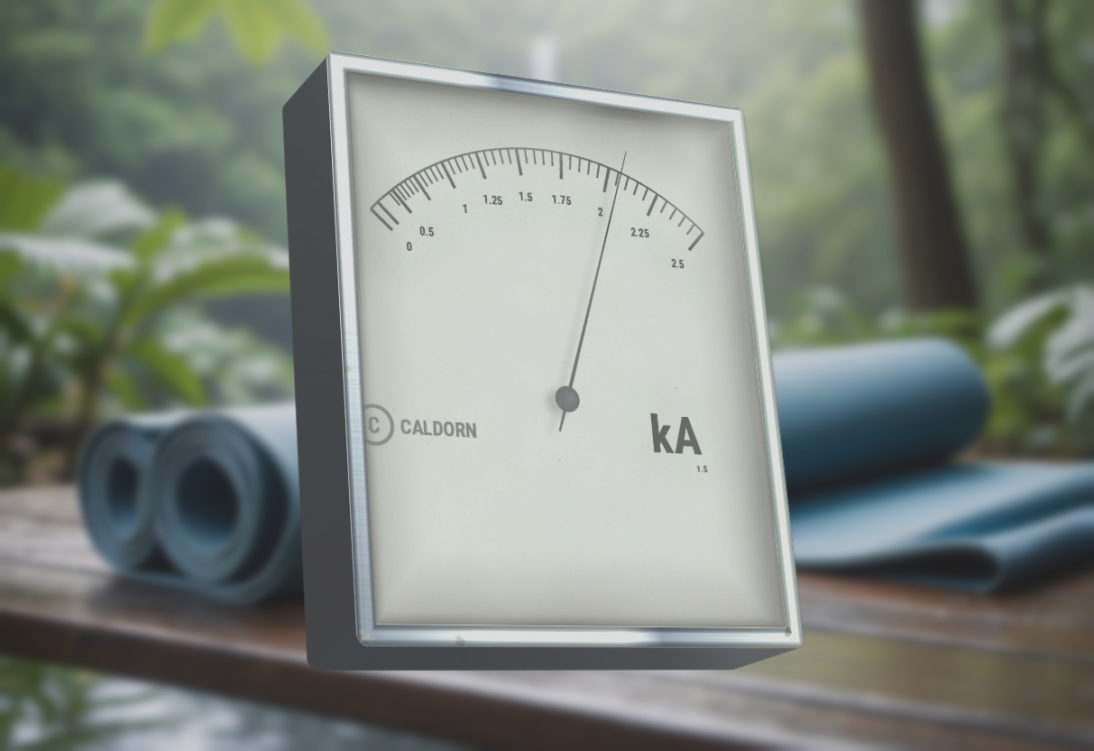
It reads 2.05,kA
